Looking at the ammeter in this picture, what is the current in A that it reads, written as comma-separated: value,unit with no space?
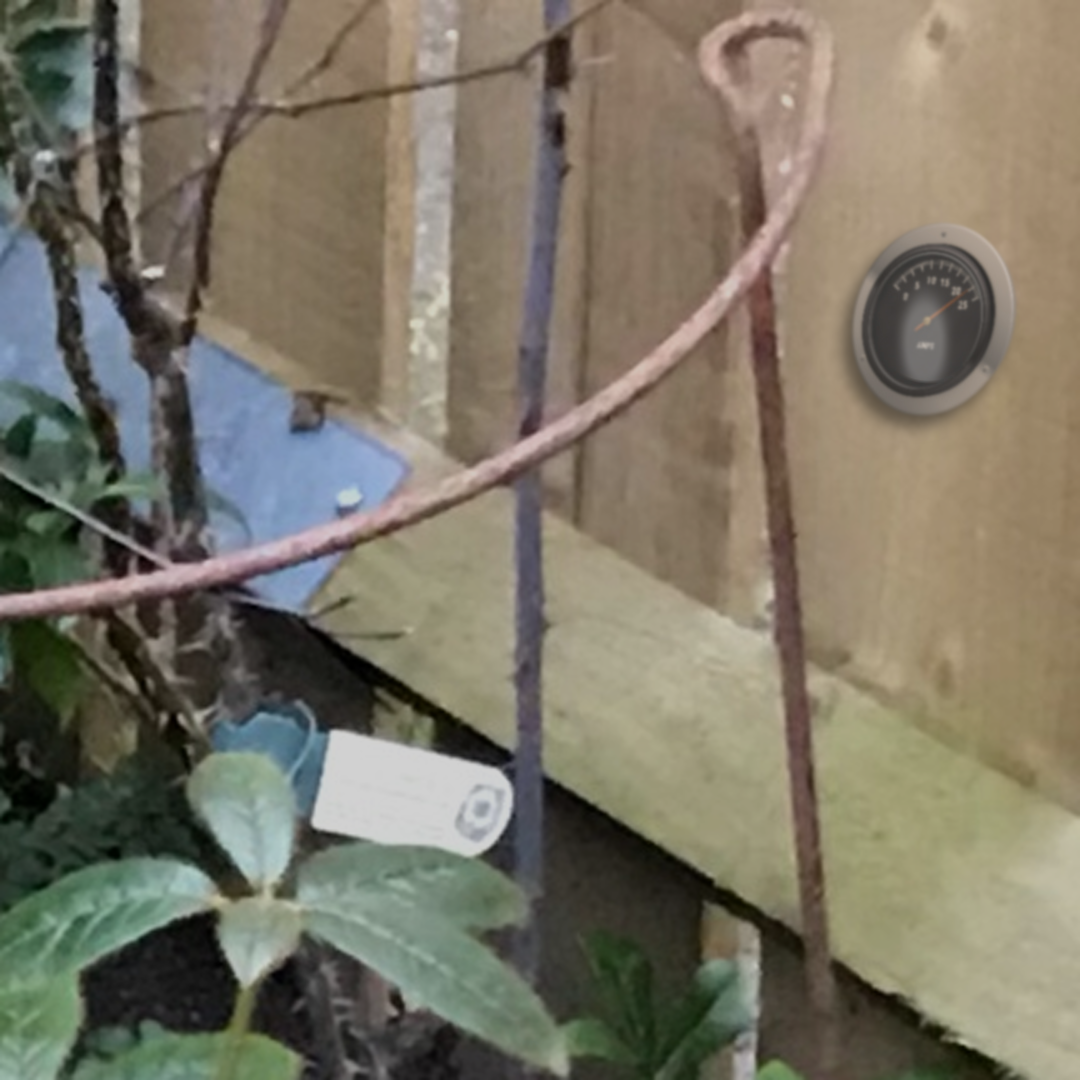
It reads 22.5,A
